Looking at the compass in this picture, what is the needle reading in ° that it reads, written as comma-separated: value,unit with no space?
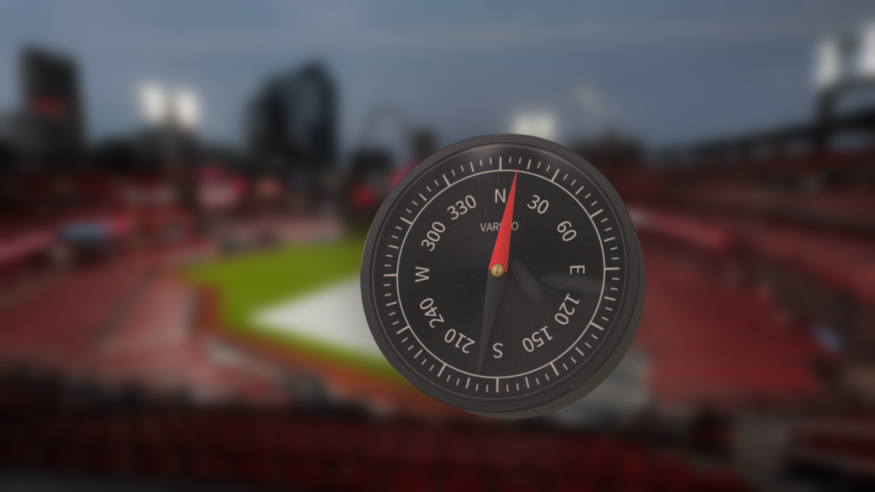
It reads 10,°
